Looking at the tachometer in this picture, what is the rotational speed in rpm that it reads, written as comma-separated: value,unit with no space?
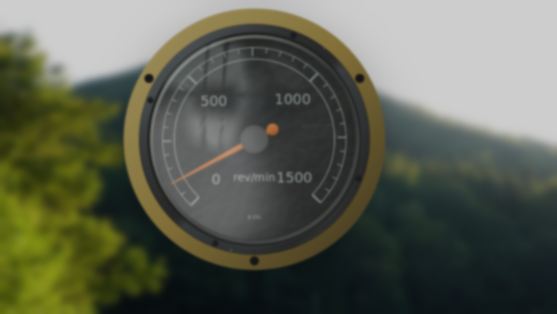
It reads 100,rpm
